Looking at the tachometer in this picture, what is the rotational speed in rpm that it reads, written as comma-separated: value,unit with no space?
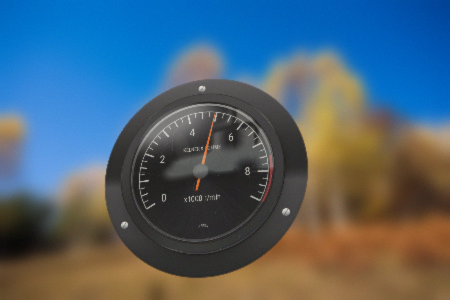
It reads 5000,rpm
